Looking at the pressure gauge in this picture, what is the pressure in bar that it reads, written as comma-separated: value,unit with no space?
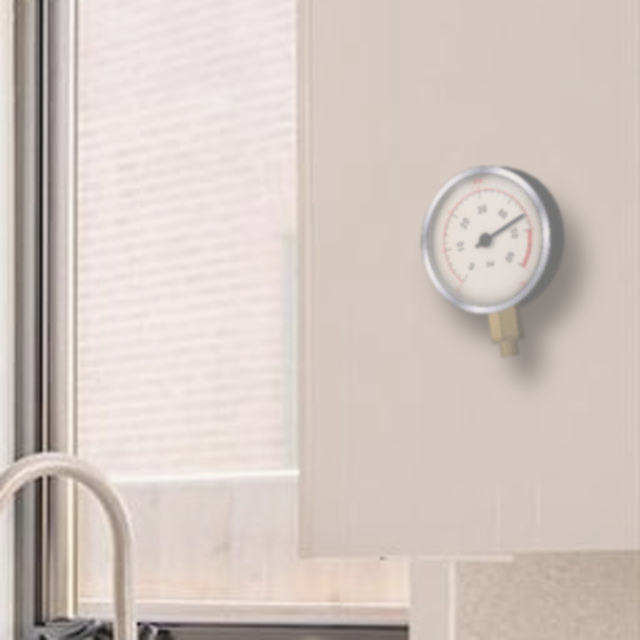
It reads 46,bar
